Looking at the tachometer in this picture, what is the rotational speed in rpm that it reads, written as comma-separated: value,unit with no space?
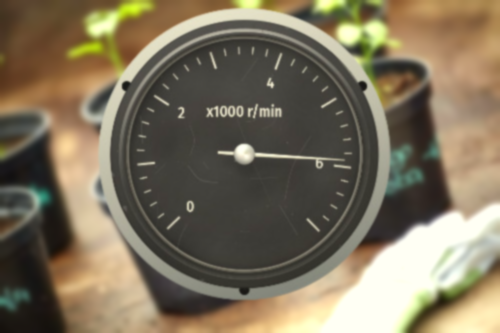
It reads 5900,rpm
